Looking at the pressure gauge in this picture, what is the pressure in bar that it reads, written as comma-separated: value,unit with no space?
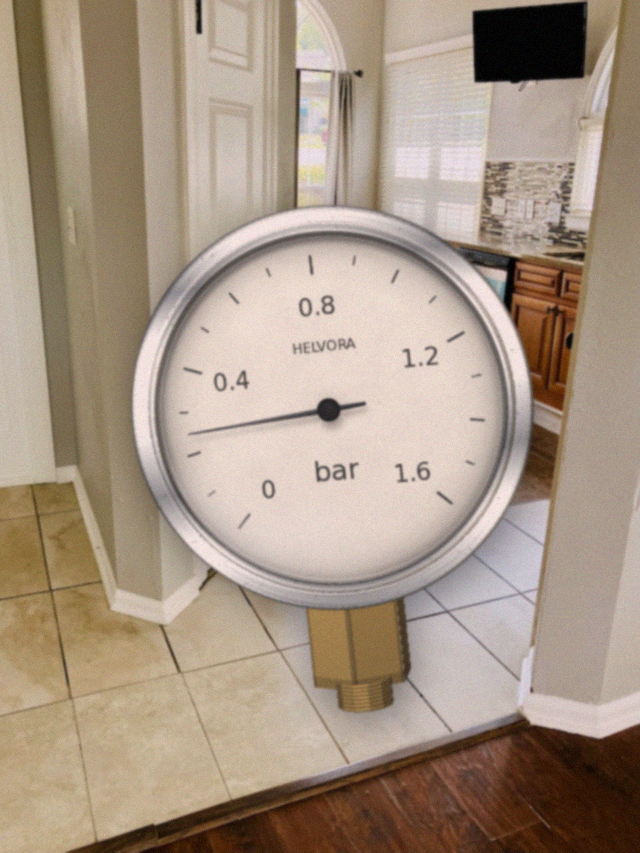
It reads 0.25,bar
